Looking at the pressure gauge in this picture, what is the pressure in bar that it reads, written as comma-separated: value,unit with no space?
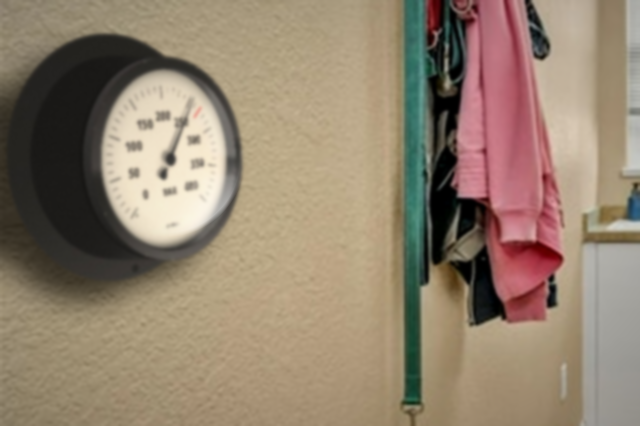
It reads 250,bar
